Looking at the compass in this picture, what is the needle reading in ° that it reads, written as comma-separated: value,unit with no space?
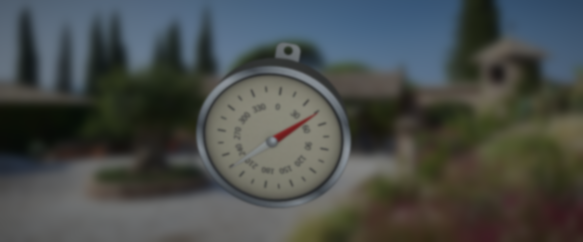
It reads 45,°
